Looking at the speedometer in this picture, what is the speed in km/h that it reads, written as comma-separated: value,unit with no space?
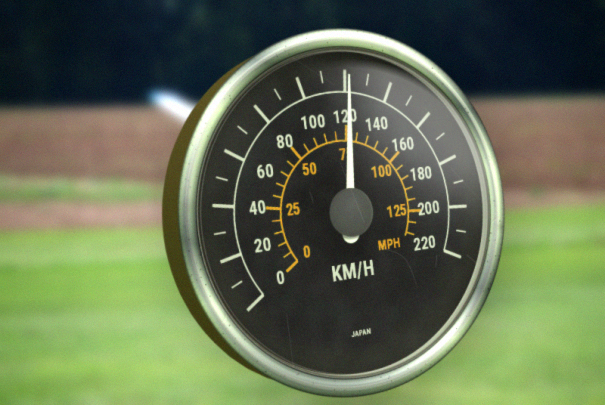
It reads 120,km/h
